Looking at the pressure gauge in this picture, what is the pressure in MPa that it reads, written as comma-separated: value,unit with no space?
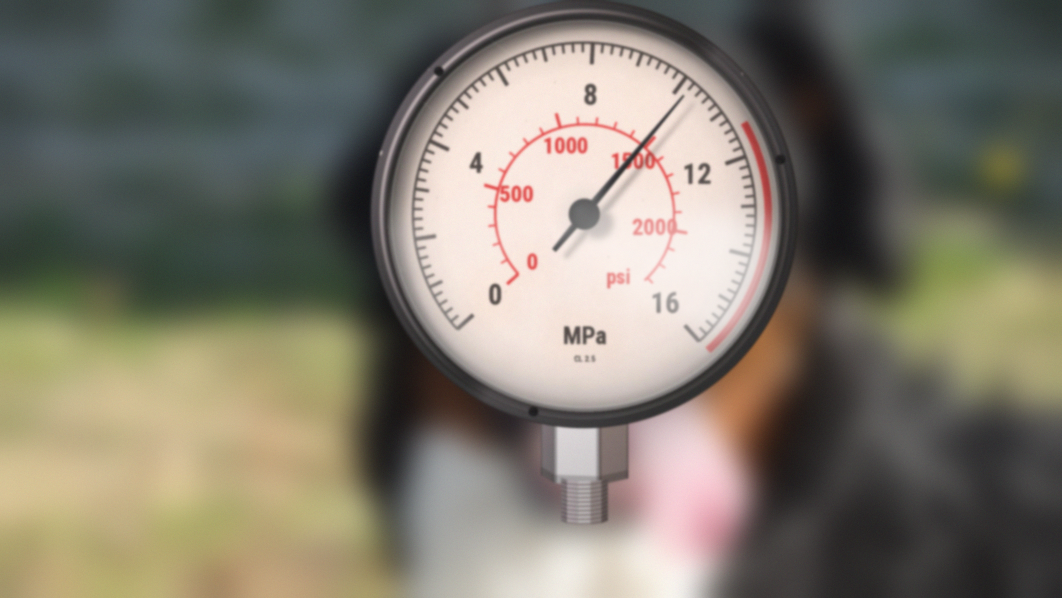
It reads 10.2,MPa
